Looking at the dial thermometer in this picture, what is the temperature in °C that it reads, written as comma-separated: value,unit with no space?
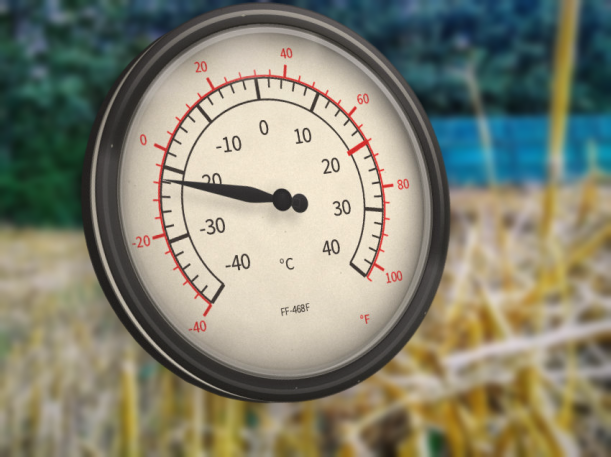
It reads -22,°C
